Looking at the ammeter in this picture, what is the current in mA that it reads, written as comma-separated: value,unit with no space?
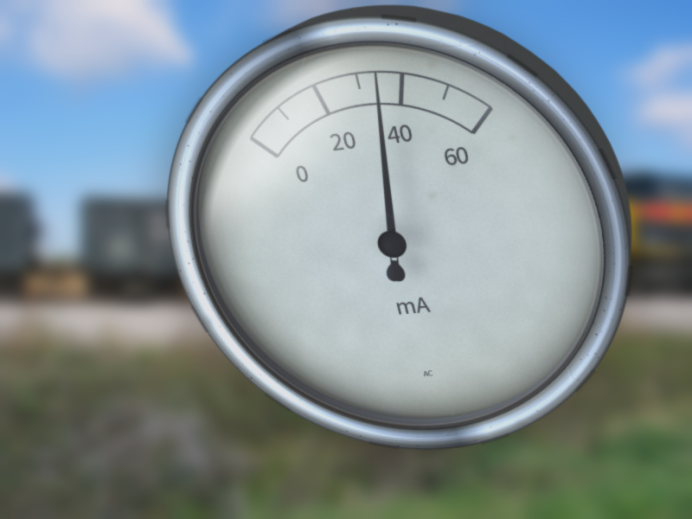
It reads 35,mA
